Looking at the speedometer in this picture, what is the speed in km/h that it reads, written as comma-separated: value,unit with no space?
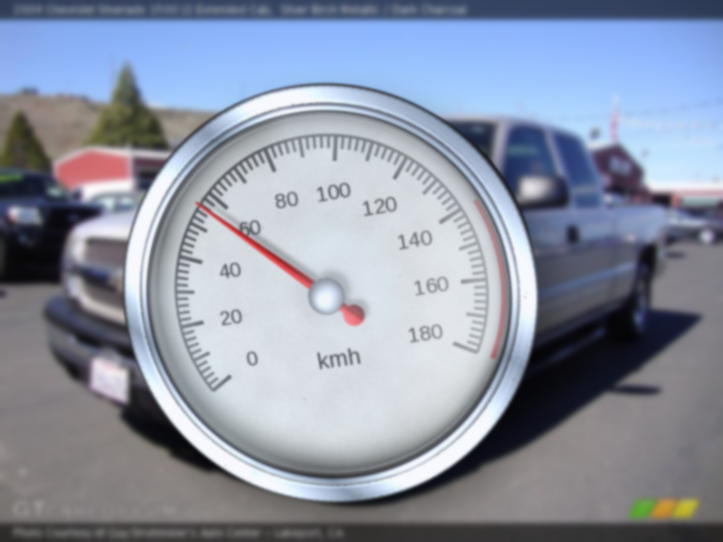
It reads 56,km/h
